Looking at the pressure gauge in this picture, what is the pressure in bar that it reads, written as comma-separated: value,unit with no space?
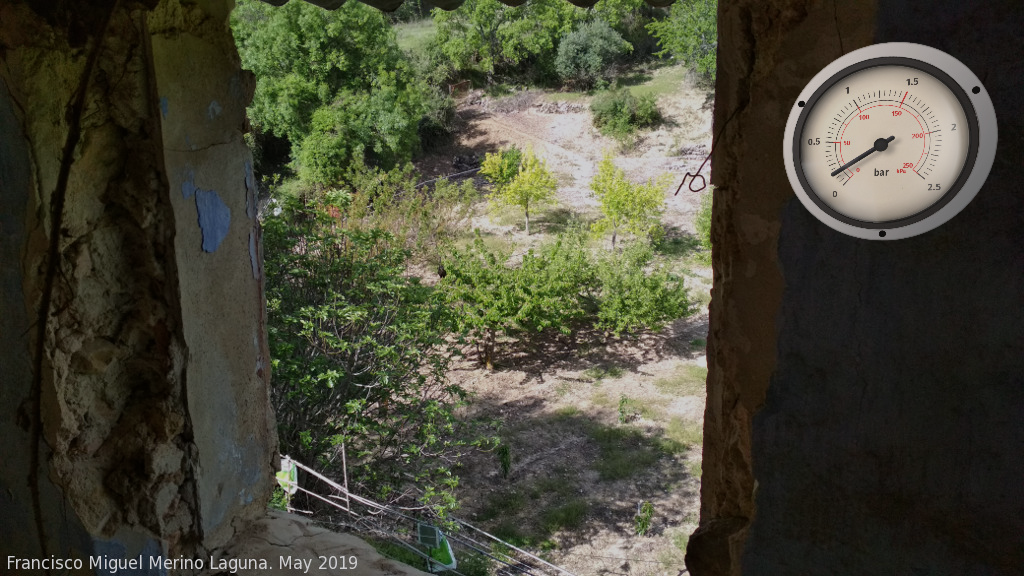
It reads 0.15,bar
